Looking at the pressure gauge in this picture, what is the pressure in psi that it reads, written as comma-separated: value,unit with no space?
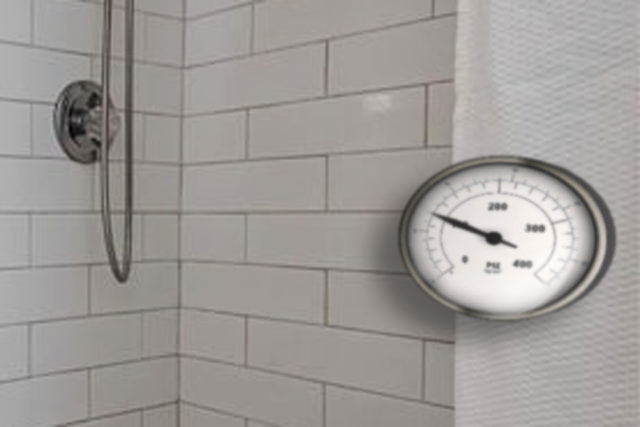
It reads 100,psi
